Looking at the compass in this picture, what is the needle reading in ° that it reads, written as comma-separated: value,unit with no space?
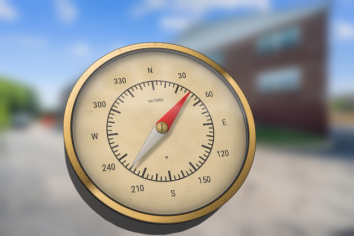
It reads 45,°
